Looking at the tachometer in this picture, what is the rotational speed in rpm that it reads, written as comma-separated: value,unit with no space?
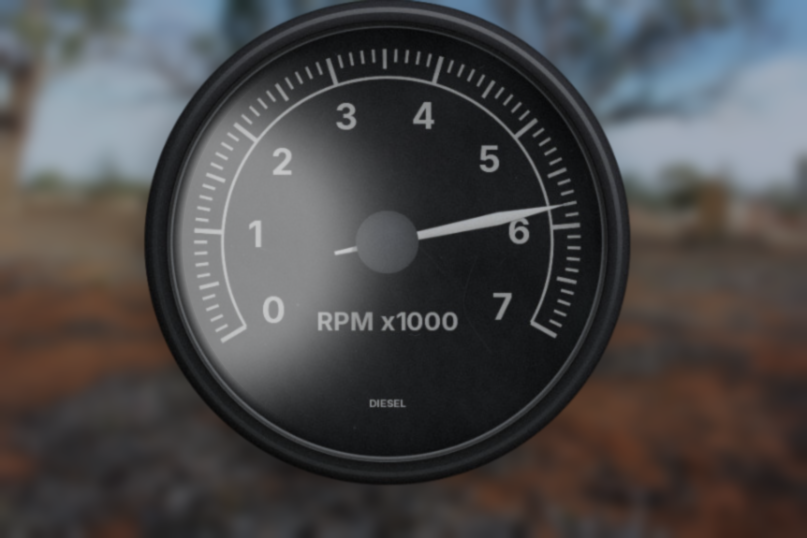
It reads 5800,rpm
